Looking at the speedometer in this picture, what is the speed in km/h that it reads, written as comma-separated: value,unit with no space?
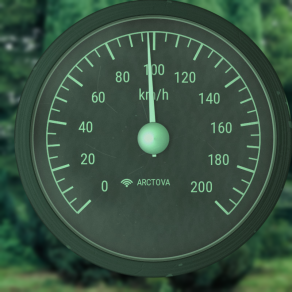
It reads 97.5,km/h
